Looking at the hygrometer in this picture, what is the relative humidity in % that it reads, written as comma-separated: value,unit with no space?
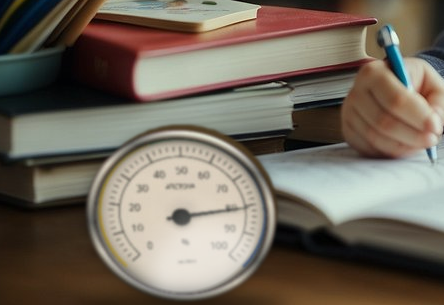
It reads 80,%
